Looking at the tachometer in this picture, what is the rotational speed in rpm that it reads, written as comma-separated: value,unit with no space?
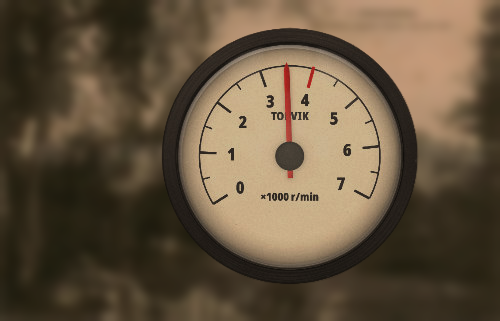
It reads 3500,rpm
